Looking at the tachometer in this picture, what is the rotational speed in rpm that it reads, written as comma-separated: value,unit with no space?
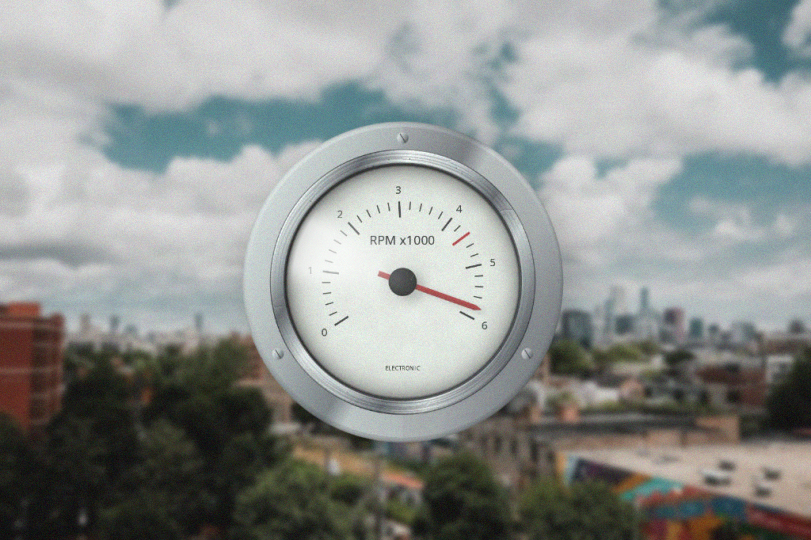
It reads 5800,rpm
